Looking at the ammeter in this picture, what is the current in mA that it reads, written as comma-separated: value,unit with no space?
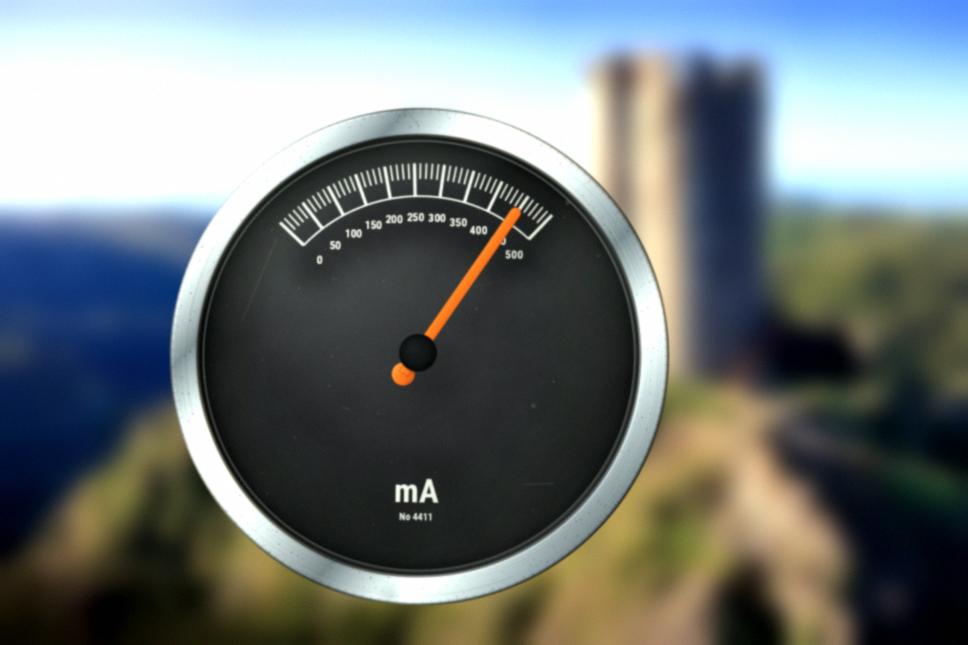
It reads 450,mA
